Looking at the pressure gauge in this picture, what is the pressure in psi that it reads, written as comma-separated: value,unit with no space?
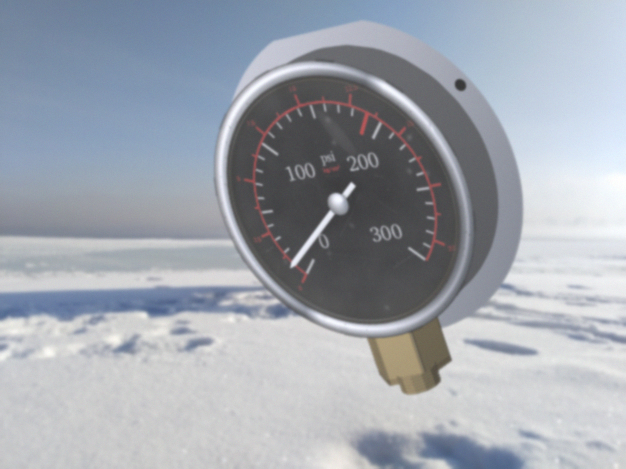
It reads 10,psi
